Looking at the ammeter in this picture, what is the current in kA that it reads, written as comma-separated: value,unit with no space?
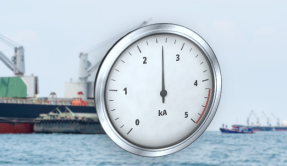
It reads 2.5,kA
